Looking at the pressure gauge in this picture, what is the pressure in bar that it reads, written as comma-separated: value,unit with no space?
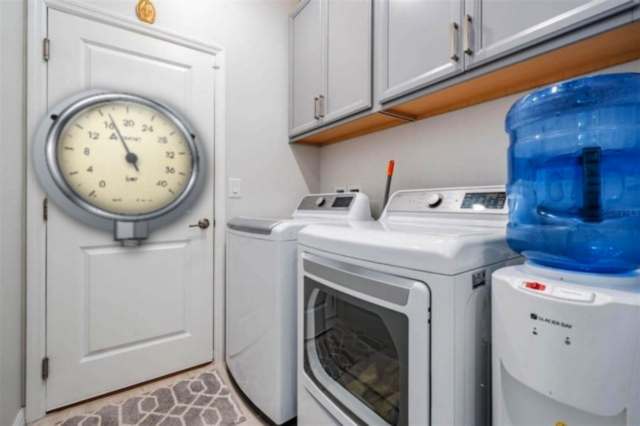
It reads 17,bar
